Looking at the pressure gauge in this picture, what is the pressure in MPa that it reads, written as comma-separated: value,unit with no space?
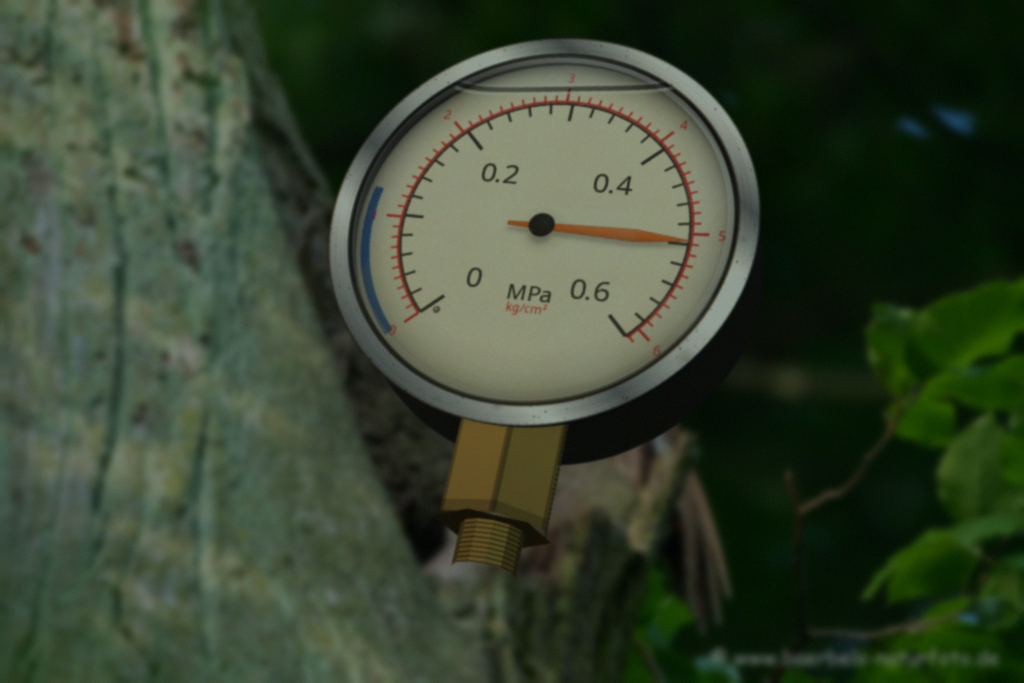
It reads 0.5,MPa
